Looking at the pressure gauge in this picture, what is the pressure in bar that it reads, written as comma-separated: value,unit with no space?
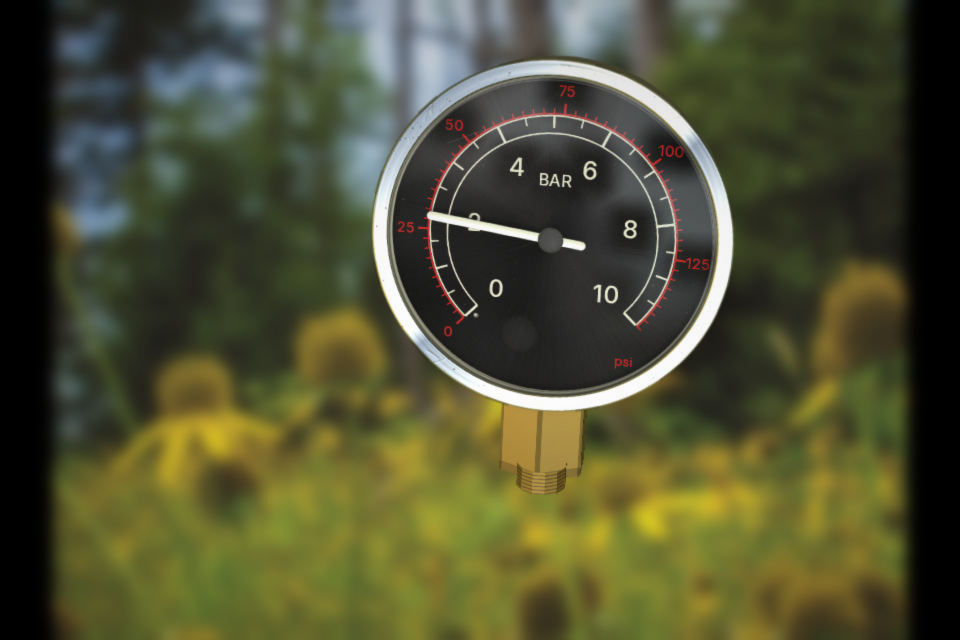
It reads 2,bar
